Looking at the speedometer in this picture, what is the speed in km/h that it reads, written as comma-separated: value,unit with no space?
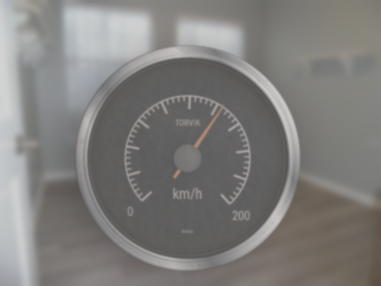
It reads 124,km/h
